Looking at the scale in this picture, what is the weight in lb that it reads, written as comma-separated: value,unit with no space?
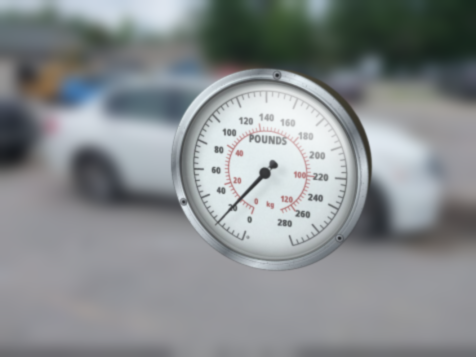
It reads 20,lb
